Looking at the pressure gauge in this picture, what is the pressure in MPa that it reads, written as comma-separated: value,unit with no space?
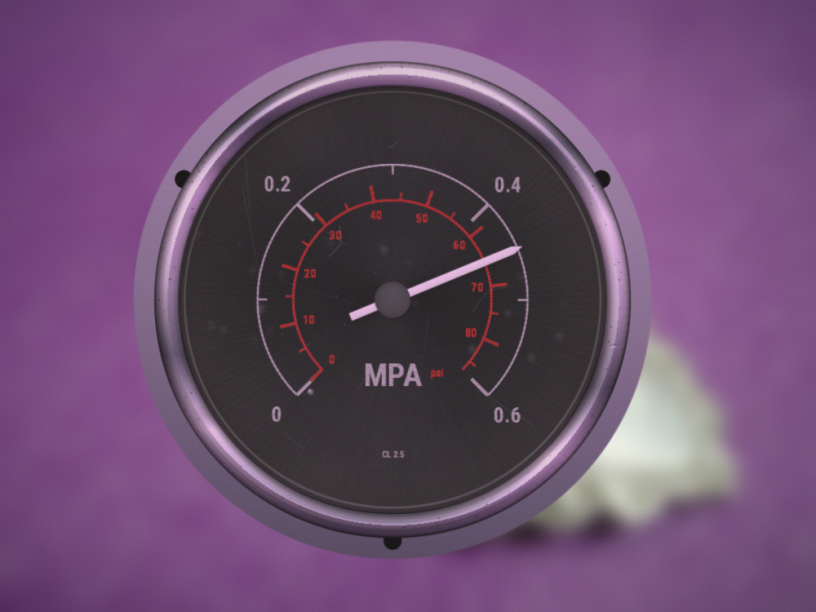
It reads 0.45,MPa
